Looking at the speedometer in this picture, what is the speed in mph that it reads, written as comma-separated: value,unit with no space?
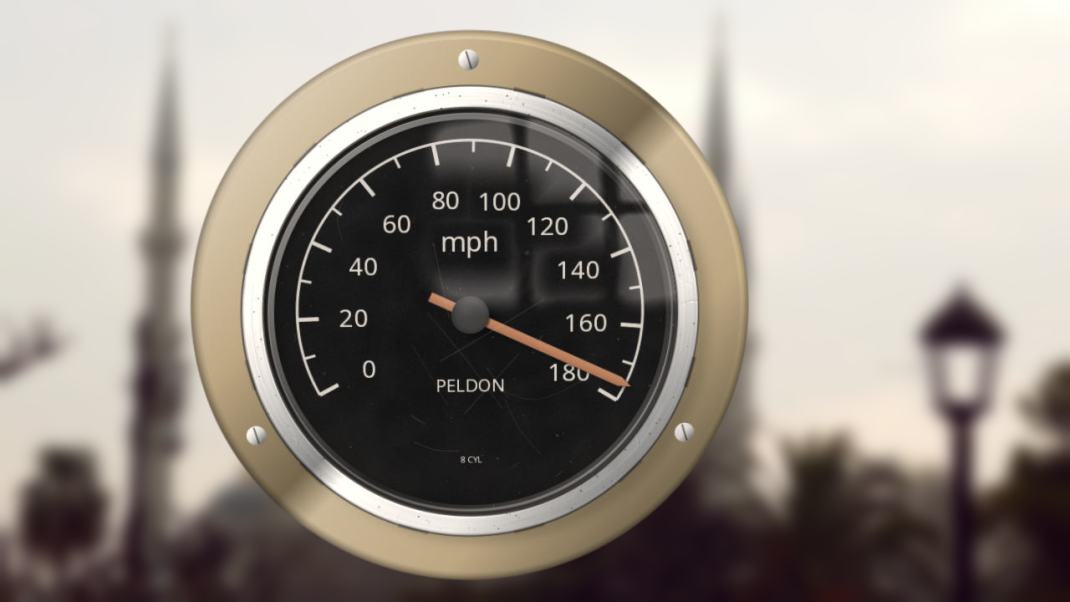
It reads 175,mph
